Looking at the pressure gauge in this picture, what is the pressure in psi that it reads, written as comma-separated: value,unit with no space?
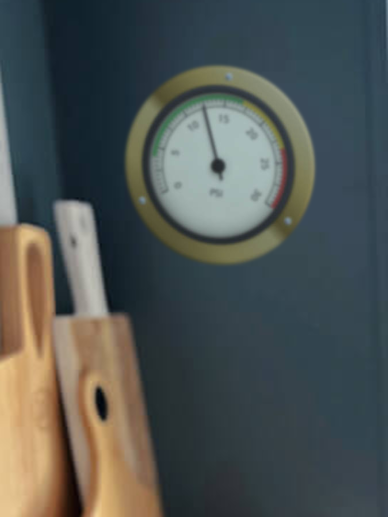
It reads 12.5,psi
